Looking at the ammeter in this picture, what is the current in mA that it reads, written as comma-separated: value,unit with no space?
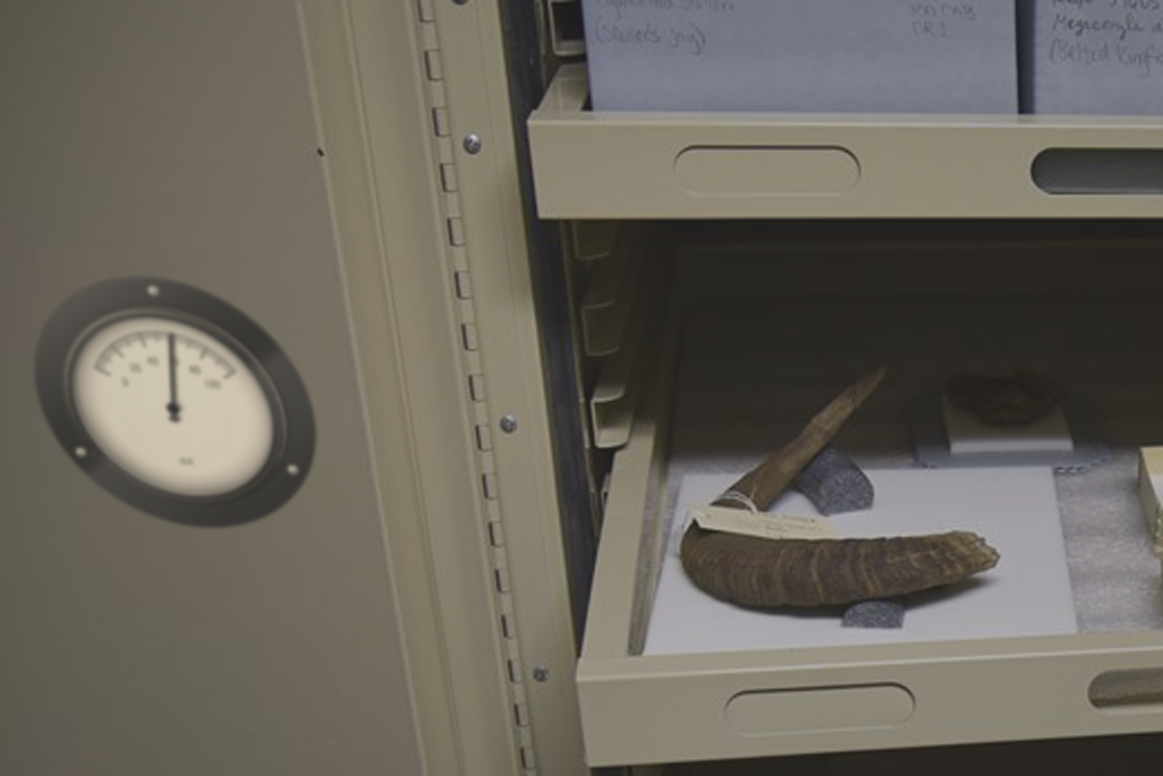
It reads 60,mA
